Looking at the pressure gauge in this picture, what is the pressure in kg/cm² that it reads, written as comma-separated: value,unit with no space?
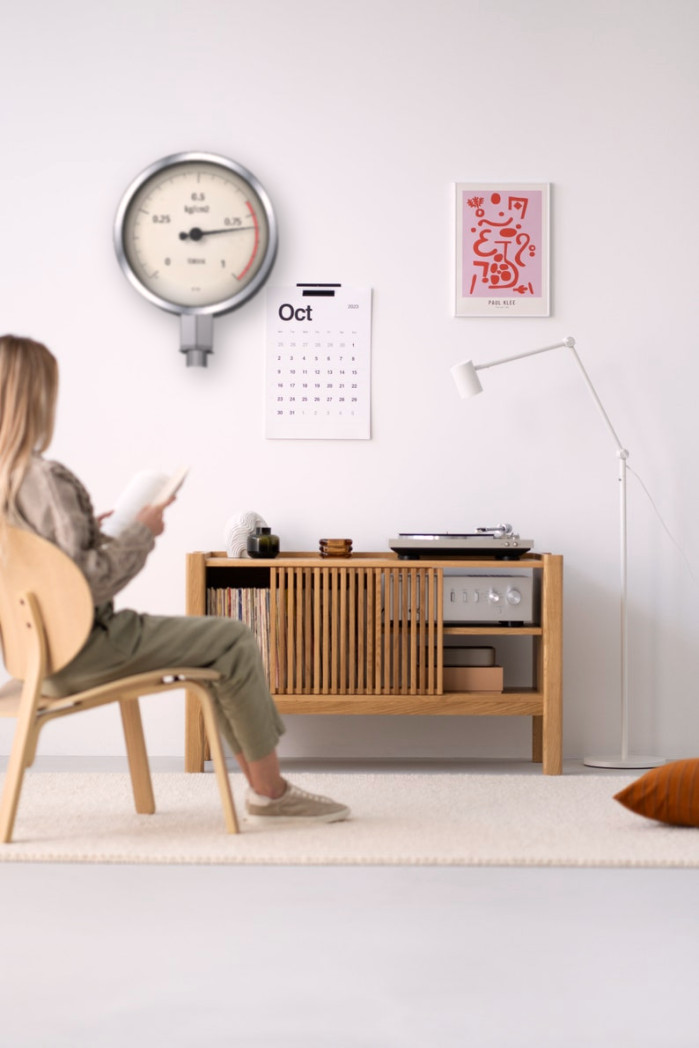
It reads 0.8,kg/cm²
